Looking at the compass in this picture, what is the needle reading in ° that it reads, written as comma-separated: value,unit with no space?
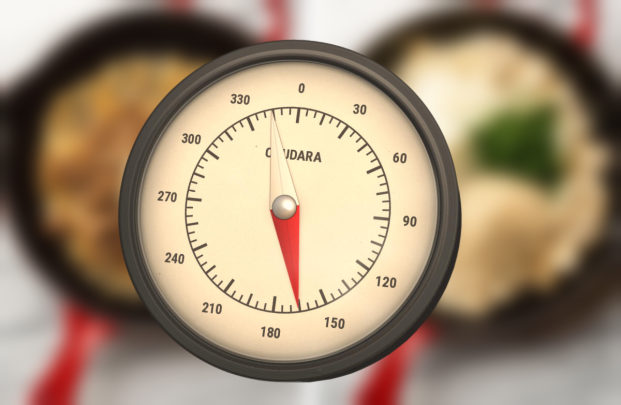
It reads 165,°
